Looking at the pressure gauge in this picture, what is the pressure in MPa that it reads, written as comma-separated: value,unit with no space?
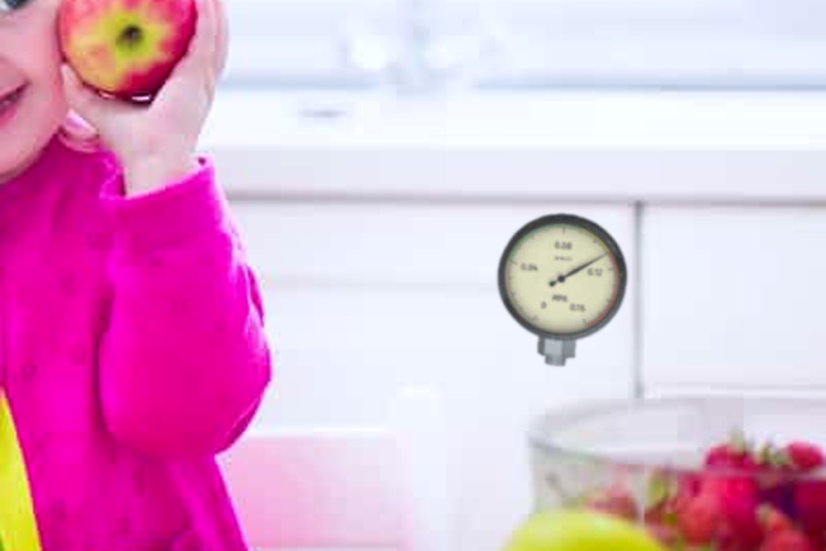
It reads 0.11,MPa
